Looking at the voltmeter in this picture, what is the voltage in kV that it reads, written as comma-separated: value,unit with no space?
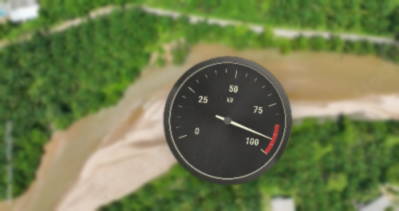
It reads 92.5,kV
